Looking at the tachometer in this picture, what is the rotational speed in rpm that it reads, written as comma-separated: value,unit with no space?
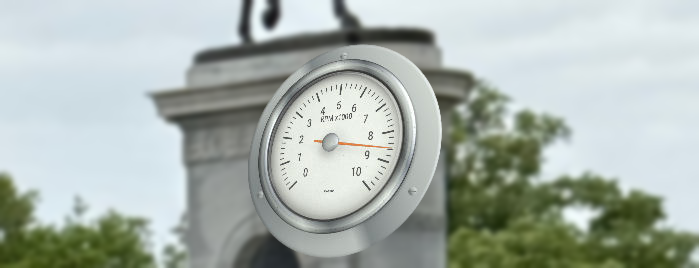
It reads 8600,rpm
